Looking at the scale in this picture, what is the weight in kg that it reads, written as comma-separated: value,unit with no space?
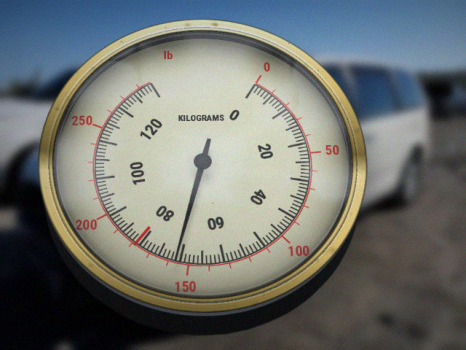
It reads 71,kg
